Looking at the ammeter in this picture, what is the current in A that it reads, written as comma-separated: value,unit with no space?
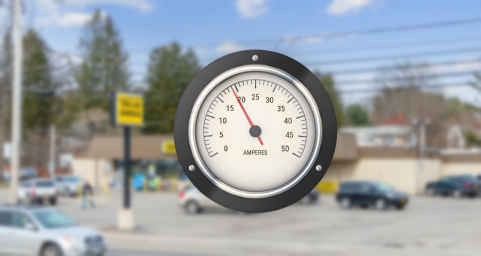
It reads 19,A
